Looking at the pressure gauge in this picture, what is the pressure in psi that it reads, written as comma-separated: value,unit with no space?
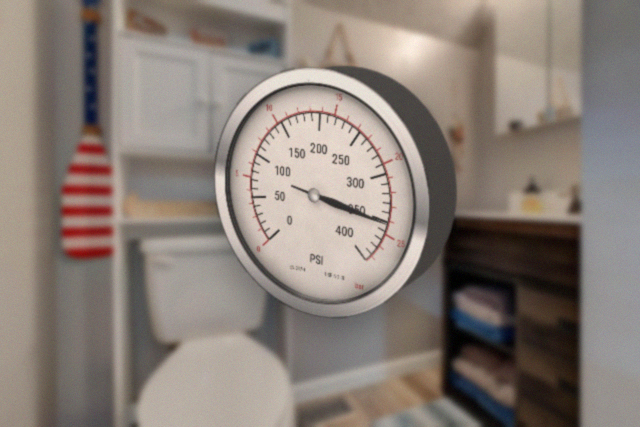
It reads 350,psi
